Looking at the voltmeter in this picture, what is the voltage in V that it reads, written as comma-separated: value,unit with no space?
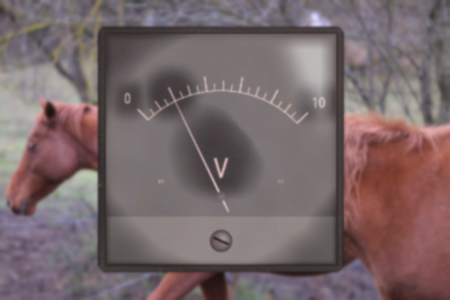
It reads 2,V
